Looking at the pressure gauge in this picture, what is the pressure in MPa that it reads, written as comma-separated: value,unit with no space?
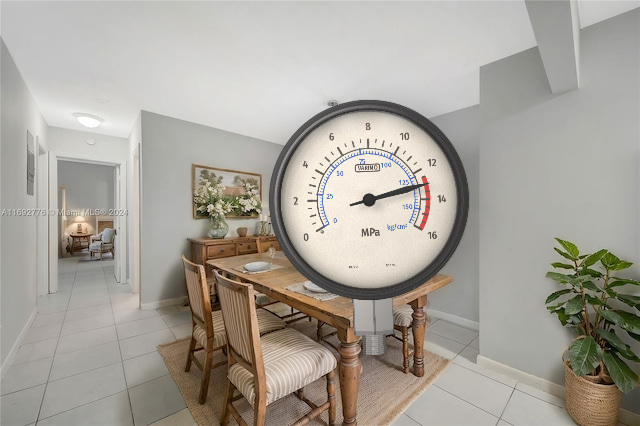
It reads 13,MPa
